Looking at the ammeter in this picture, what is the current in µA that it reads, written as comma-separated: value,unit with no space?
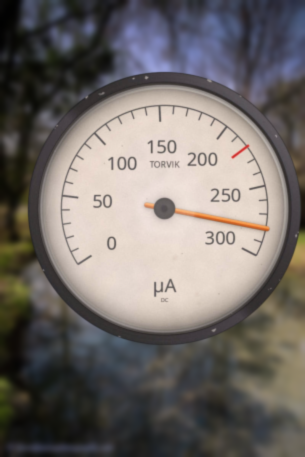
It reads 280,µA
